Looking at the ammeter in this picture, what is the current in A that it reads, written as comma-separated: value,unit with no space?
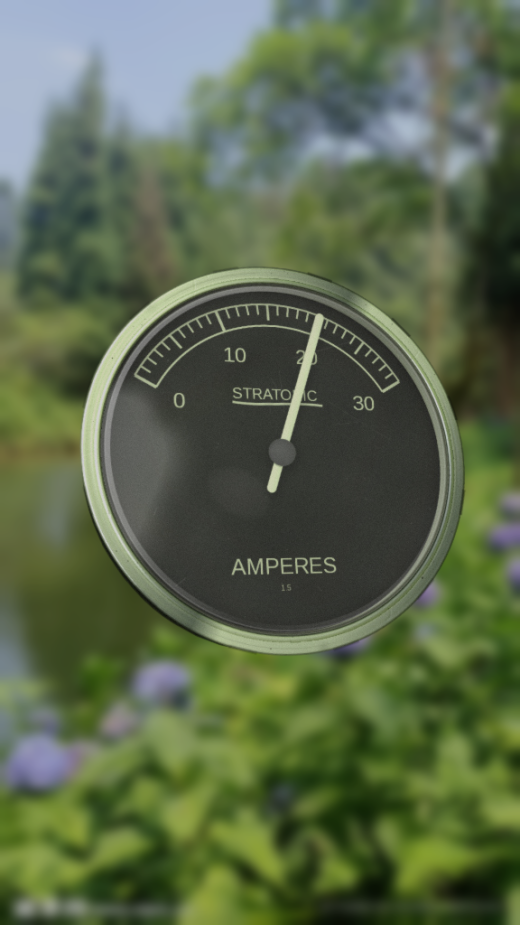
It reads 20,A
